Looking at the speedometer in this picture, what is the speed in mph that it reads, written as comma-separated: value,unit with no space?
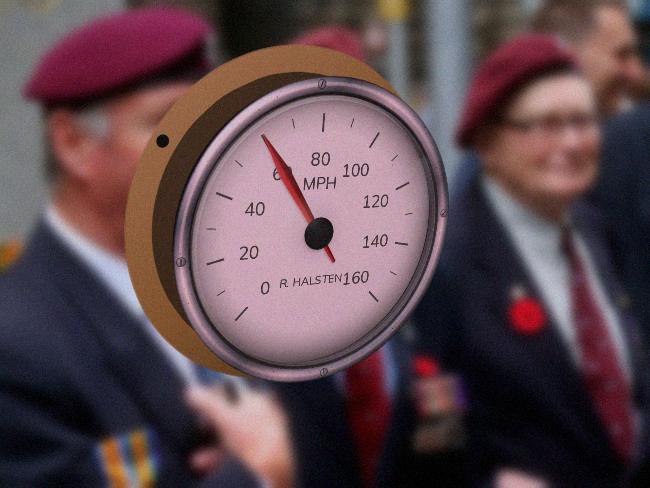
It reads 60,mph
